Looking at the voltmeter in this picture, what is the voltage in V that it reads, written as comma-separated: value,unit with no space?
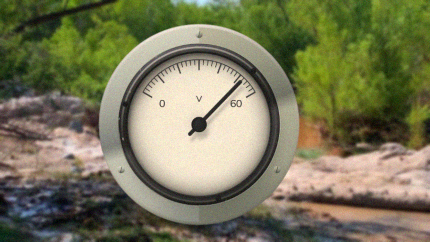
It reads 52,V
